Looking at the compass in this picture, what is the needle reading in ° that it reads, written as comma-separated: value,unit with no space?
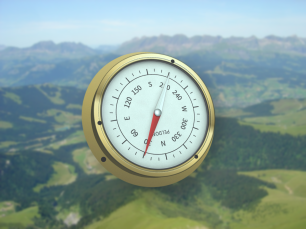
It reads 30,°
